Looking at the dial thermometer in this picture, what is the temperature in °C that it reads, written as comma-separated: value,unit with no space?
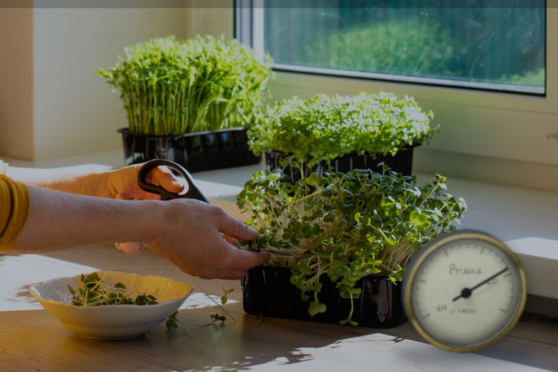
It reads 36,°C
